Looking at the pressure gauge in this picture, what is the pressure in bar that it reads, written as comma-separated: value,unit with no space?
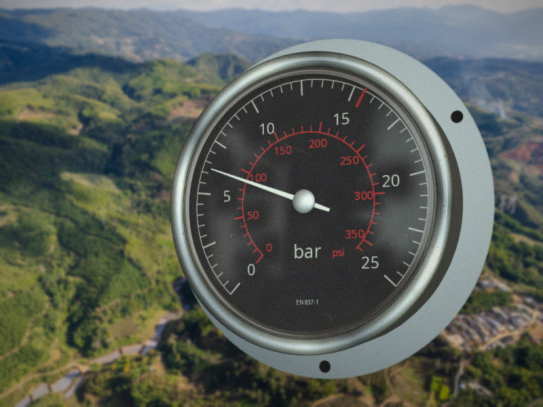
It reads 6.25,bar
